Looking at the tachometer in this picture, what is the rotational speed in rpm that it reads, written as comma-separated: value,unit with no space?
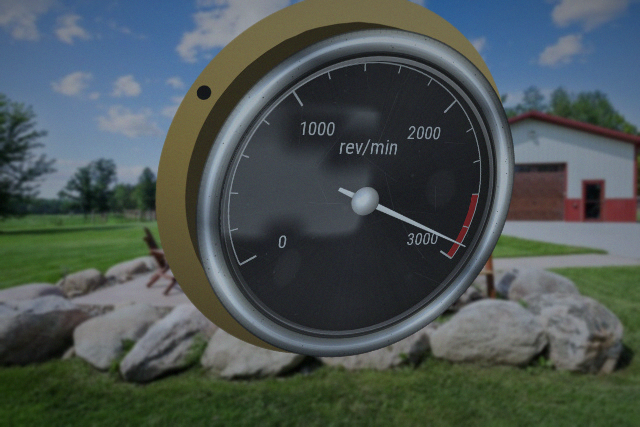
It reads 2900,rpm
